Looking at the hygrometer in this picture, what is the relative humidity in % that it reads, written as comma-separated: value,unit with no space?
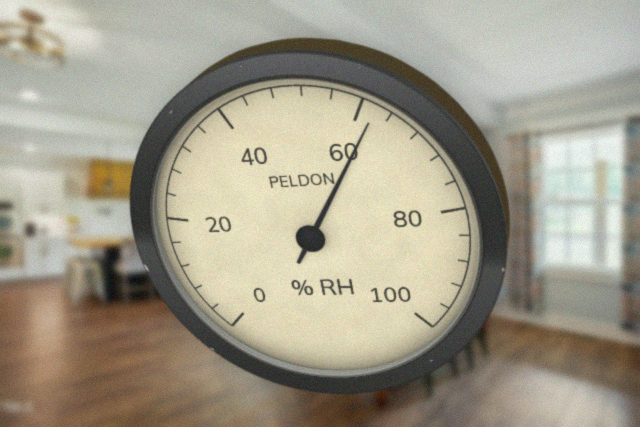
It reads 62,%
